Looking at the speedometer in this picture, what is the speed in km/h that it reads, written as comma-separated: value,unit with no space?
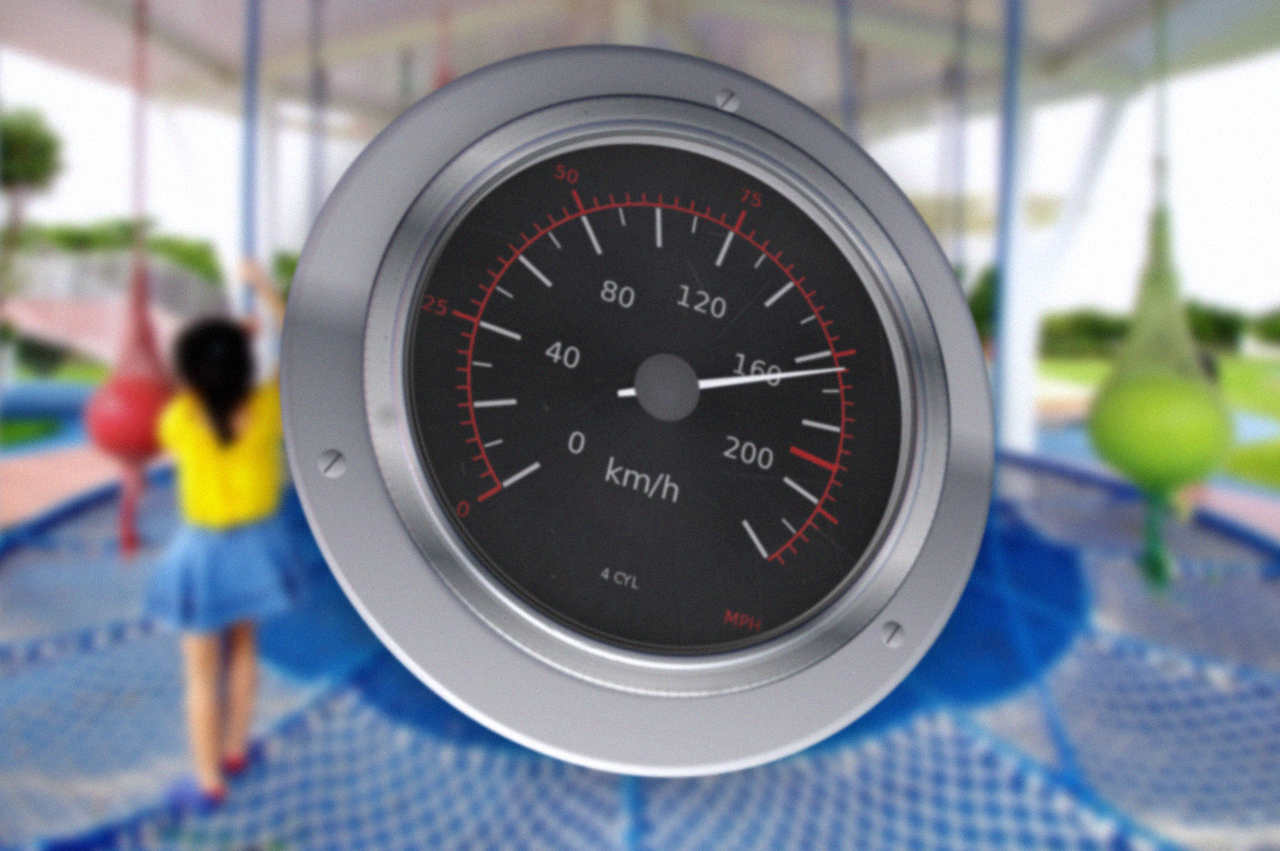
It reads 165,km/h
